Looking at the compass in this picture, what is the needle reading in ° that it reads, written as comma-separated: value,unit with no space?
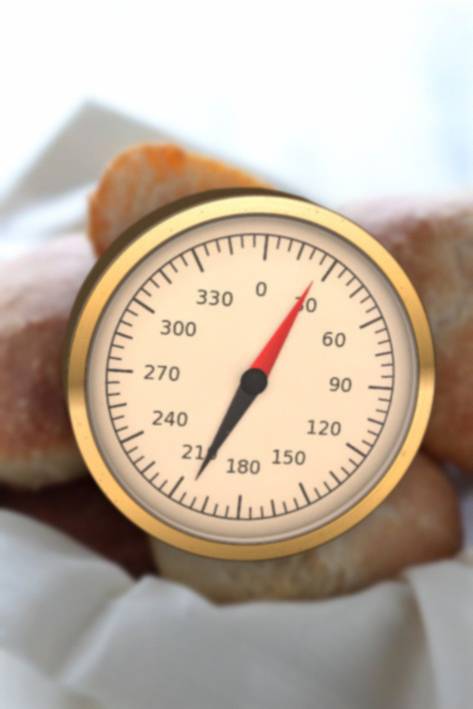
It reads 25,°
